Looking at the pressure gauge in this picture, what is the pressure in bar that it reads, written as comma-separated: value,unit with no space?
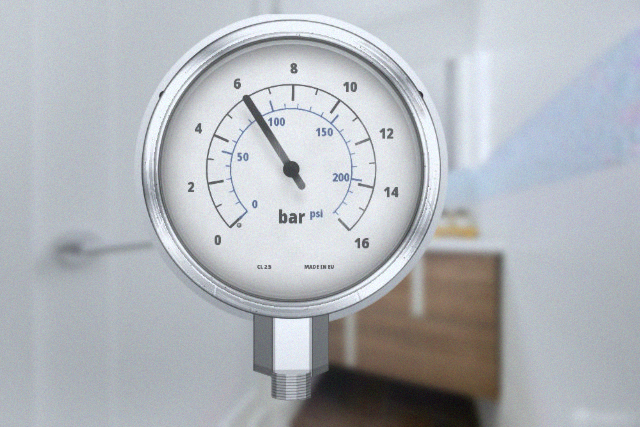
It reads 6,bar
